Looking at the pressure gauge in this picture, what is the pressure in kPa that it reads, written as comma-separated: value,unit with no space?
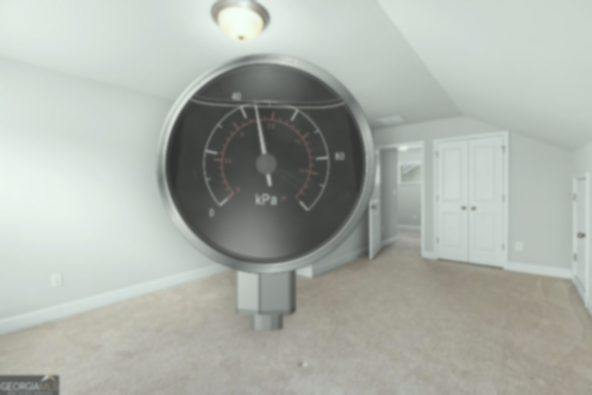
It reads 45,kPa
